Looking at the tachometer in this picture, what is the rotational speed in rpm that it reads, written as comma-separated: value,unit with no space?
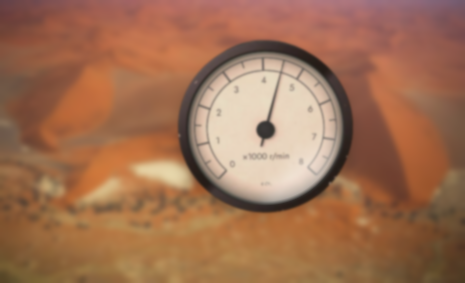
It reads 4500,rpm
